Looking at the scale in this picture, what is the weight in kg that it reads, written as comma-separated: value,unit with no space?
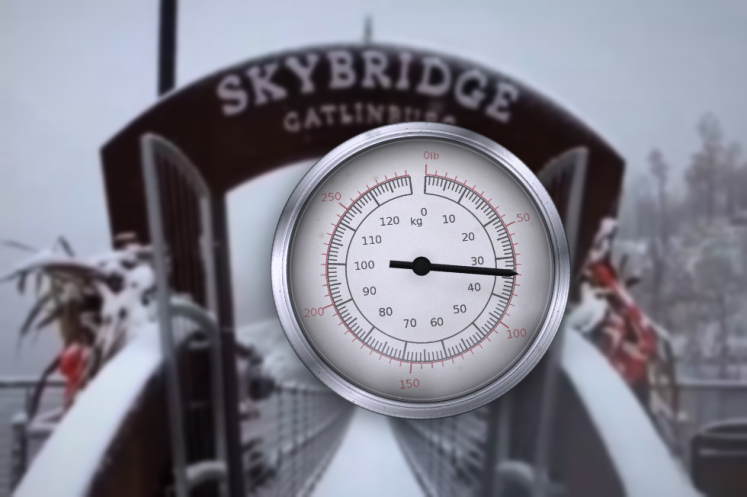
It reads 34,kg
